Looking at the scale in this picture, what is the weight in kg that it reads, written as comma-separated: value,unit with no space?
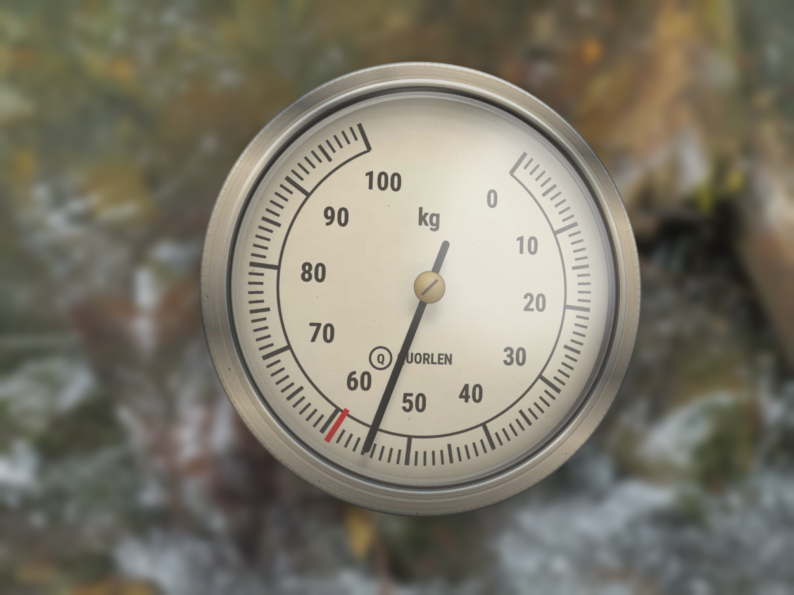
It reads 55,kg
